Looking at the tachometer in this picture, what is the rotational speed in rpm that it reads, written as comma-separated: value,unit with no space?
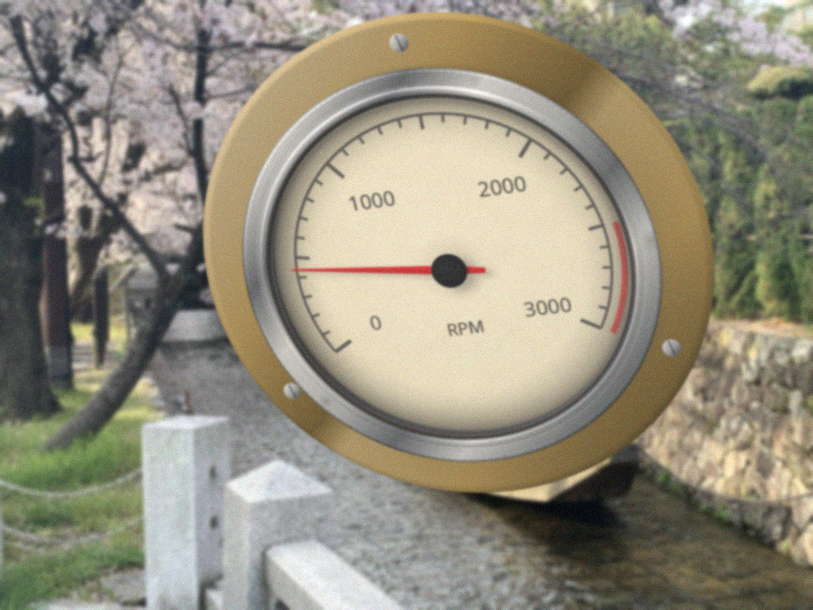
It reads 450,rpm
